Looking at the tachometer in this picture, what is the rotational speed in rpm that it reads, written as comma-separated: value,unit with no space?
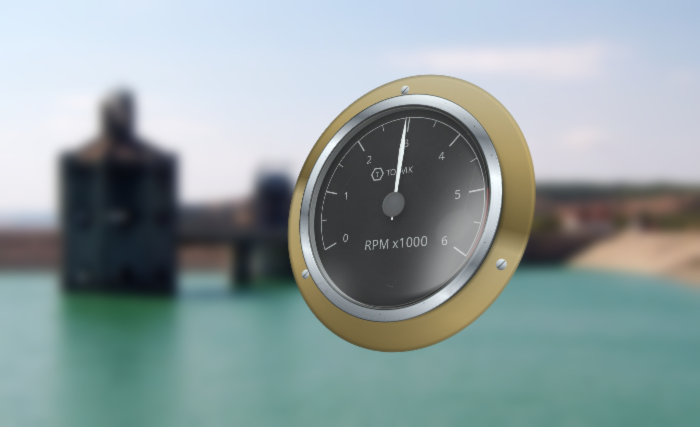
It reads 3000,rpm
